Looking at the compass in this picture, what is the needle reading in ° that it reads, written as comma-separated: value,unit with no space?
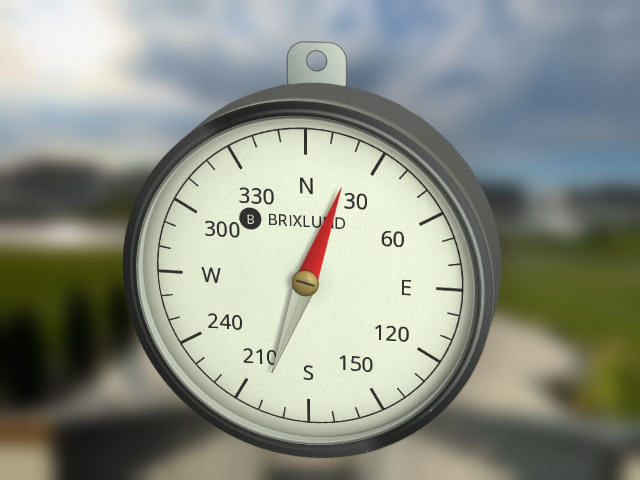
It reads 20,°
